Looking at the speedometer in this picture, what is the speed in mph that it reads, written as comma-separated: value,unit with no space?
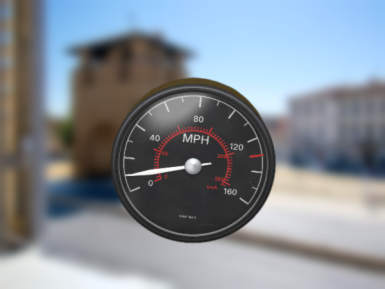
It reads 10,mph
